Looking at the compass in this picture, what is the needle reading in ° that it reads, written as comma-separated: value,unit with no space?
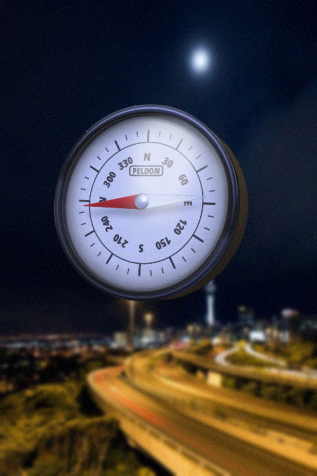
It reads 265,°
